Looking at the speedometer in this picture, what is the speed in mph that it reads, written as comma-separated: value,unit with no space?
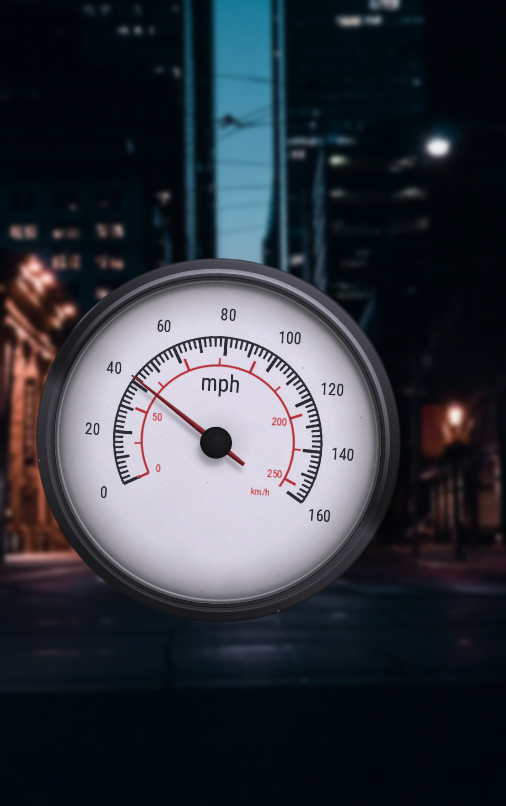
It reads 42,mph
